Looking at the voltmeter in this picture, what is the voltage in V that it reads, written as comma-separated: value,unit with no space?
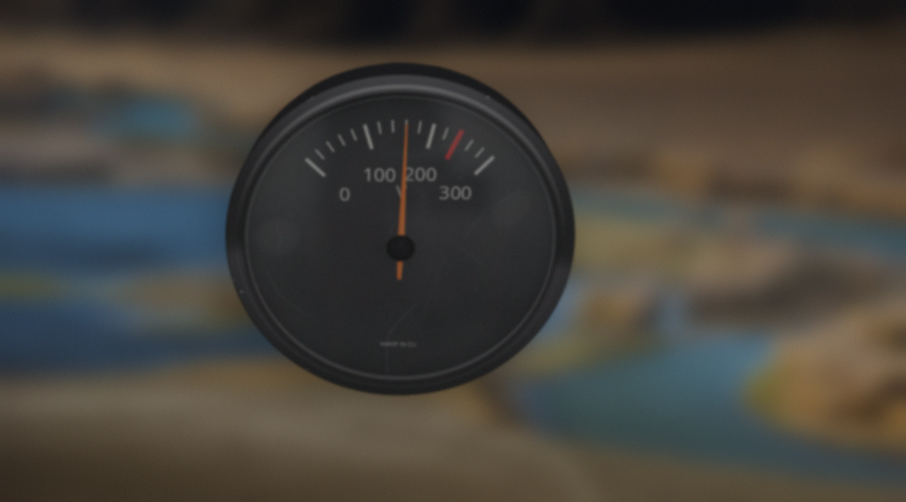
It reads 160,V
